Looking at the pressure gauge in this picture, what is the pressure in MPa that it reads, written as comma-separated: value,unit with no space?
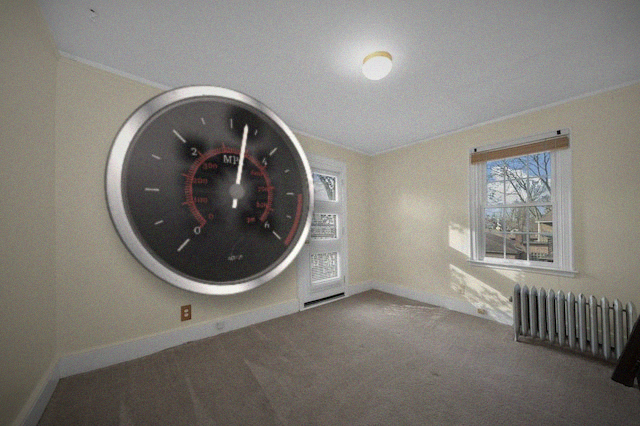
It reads 3.25,MPa
